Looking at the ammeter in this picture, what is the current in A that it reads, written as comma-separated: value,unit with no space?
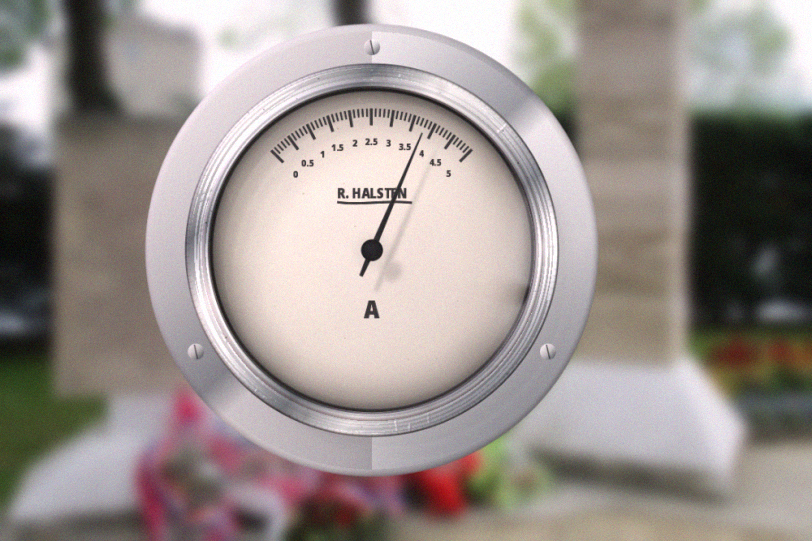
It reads 3.8,A
